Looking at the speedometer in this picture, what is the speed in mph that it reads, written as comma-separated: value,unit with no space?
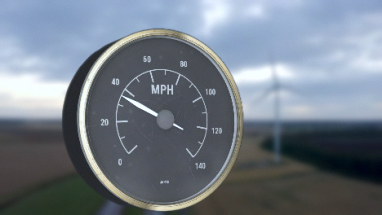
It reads 35,mph
